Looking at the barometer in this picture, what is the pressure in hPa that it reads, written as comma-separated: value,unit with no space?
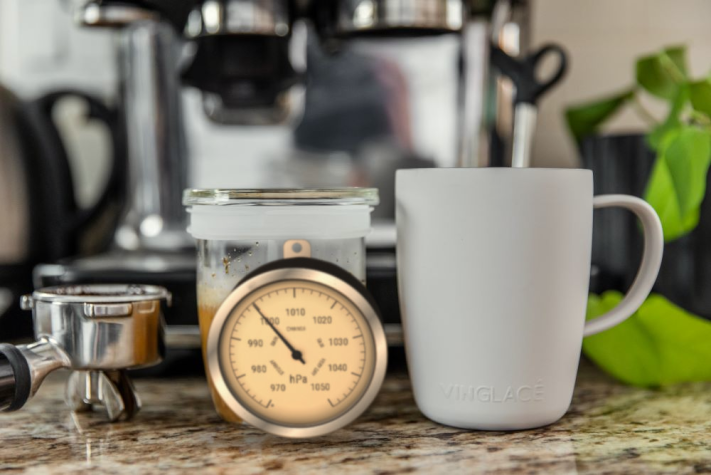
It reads 1000,hPa
